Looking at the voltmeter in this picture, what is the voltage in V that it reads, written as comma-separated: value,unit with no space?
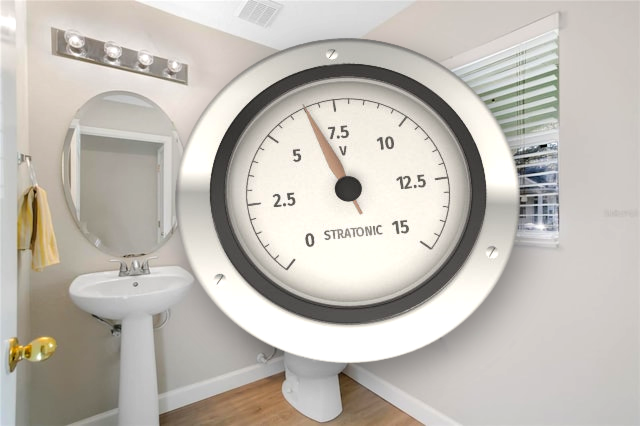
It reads 6.5,V
